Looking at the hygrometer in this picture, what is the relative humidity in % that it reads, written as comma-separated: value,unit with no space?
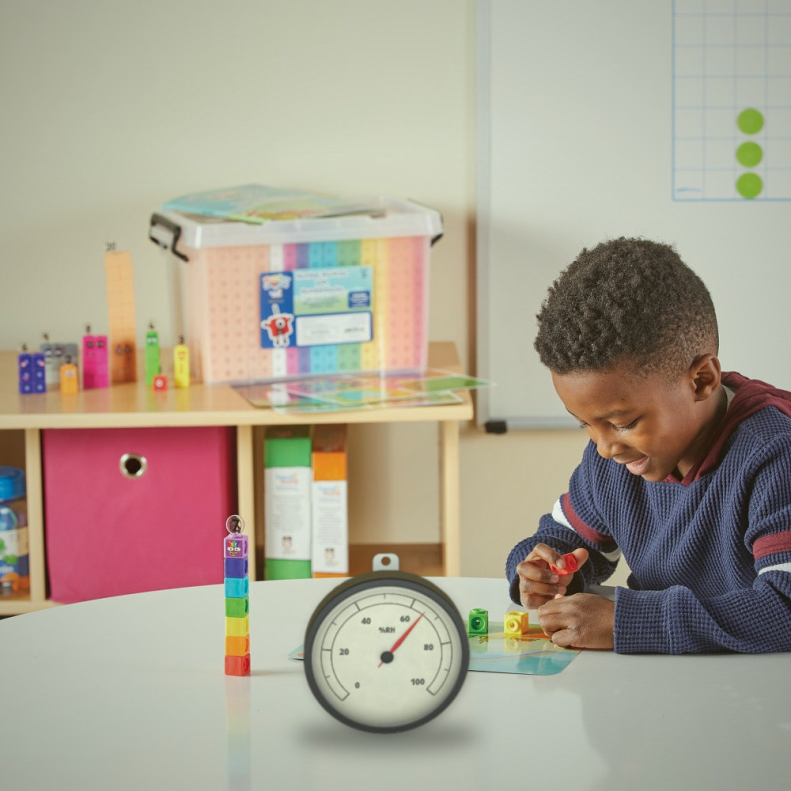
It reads 65,%
